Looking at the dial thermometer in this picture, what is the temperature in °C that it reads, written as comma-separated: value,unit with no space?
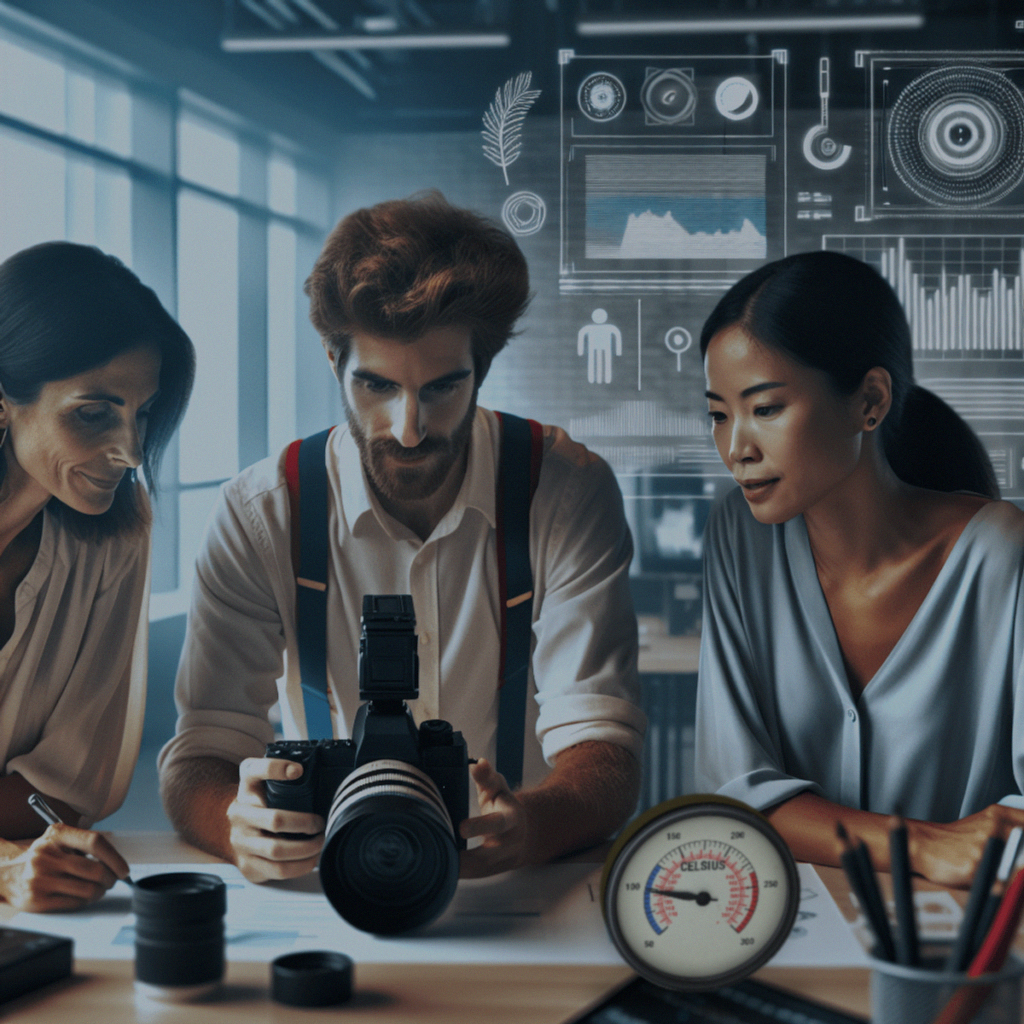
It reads 100,°C
